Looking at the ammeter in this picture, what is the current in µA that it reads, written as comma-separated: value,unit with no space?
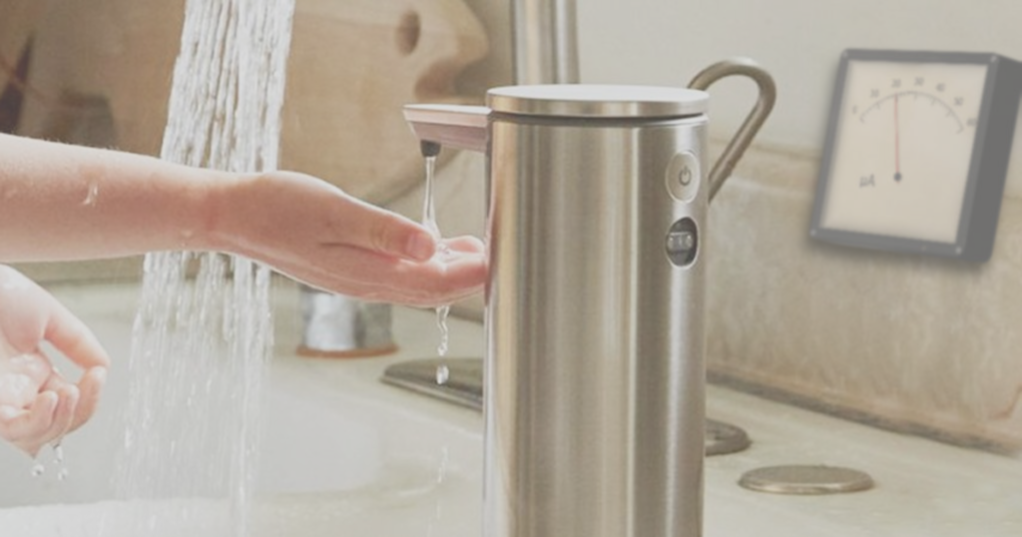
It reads 20,µA
